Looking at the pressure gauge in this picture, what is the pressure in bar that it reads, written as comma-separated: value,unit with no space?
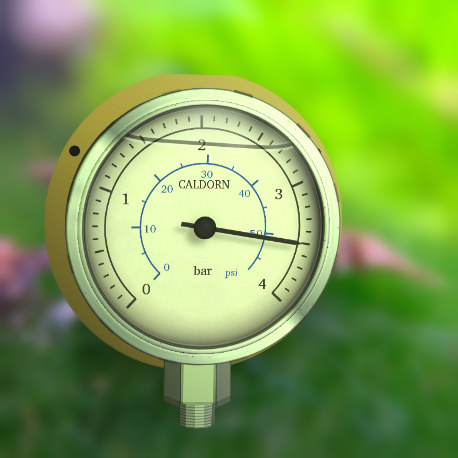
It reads 3.5,bar
